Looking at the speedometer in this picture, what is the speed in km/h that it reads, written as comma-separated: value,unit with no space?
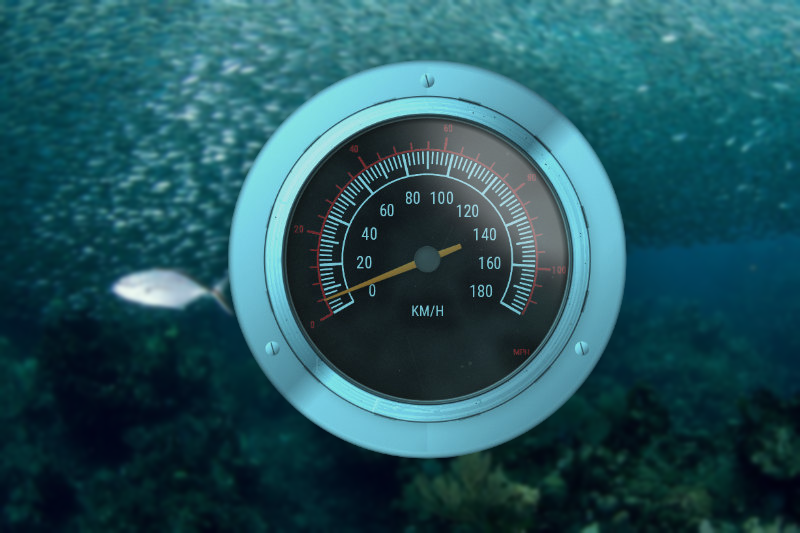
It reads 6,km/h
